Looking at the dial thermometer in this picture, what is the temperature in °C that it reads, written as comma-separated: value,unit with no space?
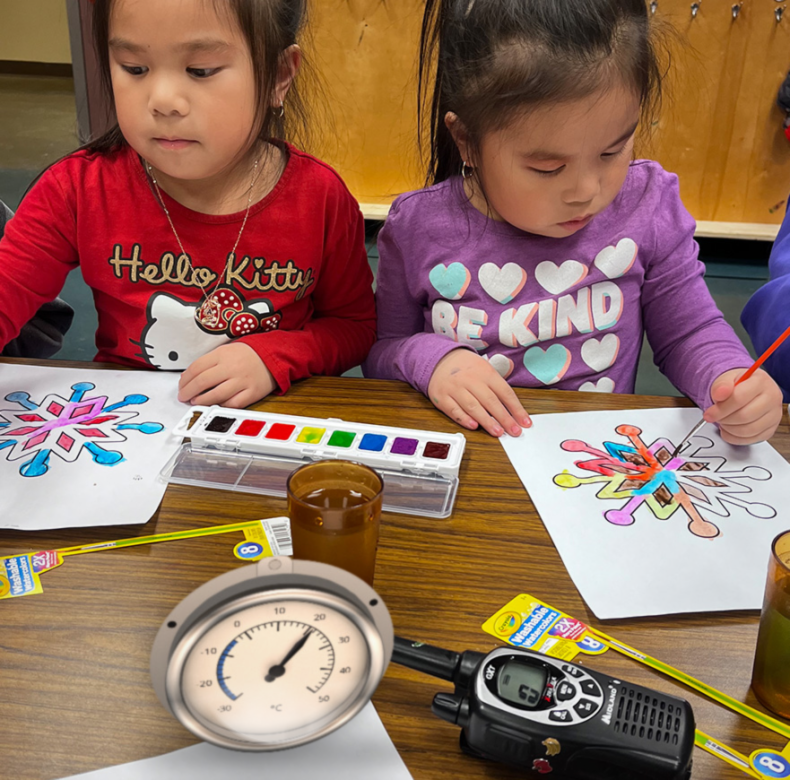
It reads 20,°C
